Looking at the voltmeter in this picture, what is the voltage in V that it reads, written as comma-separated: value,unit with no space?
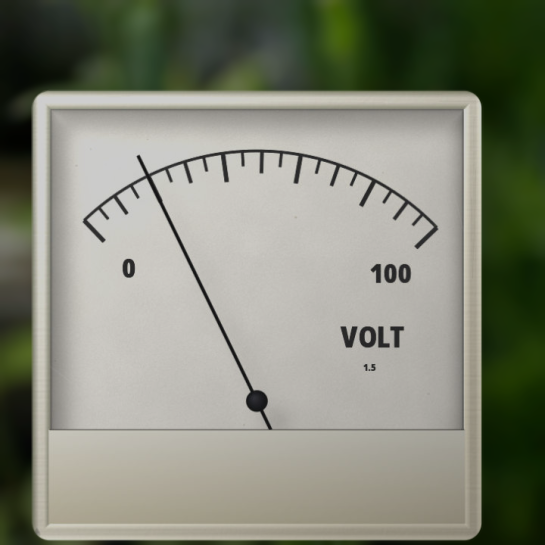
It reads 20,V
